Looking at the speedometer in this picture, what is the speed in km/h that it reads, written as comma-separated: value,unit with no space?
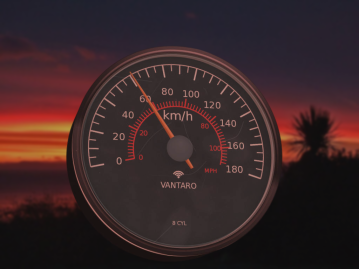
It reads 60,km/h
